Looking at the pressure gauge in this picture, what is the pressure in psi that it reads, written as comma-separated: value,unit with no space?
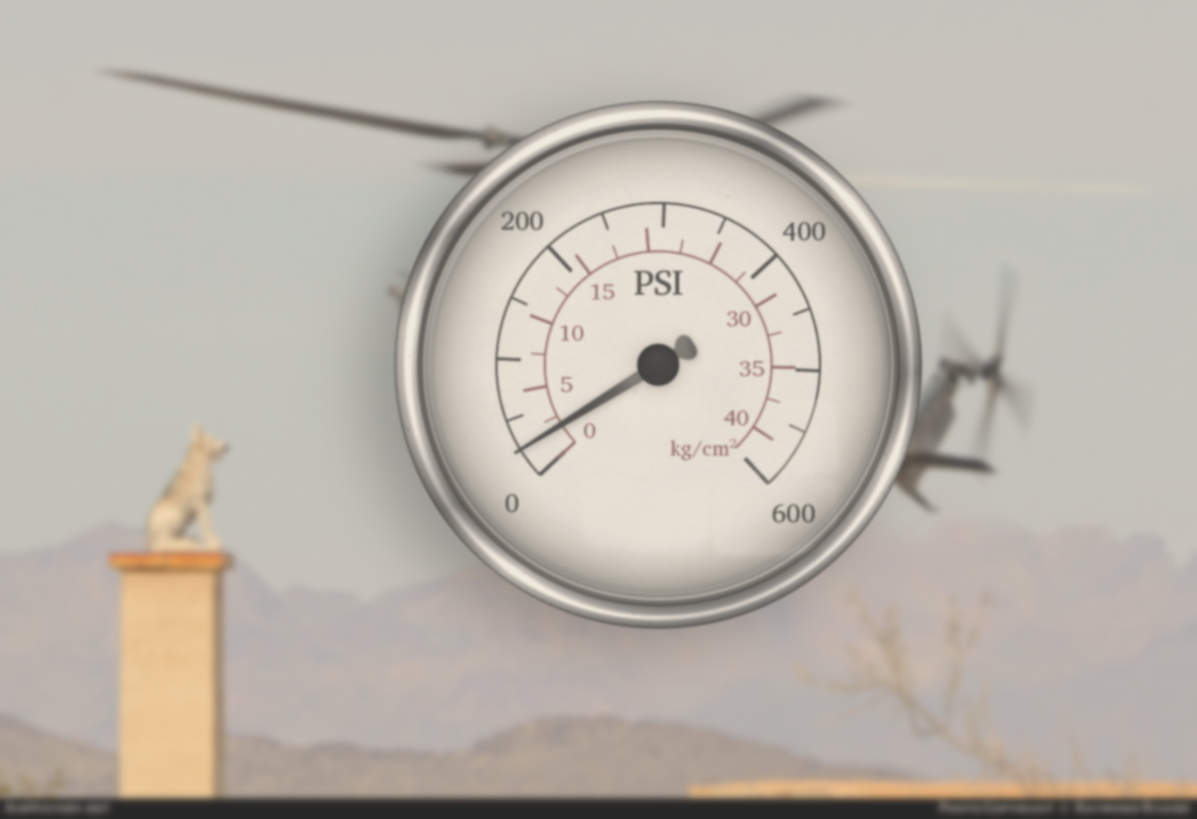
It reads 25,psi
